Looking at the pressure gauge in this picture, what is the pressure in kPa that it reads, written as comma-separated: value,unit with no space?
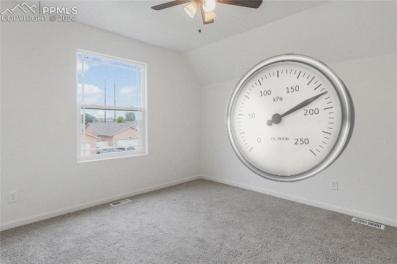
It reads 185,kPa
